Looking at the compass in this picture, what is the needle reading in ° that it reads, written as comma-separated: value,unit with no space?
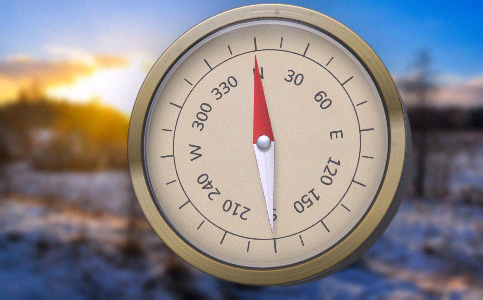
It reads 0,°
